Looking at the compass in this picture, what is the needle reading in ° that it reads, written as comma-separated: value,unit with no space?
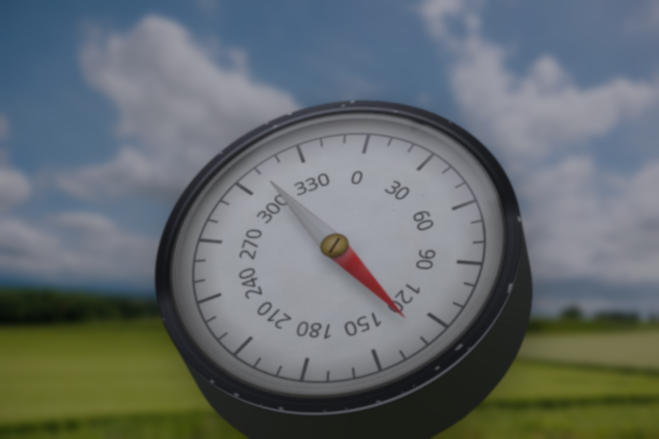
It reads 130,°
